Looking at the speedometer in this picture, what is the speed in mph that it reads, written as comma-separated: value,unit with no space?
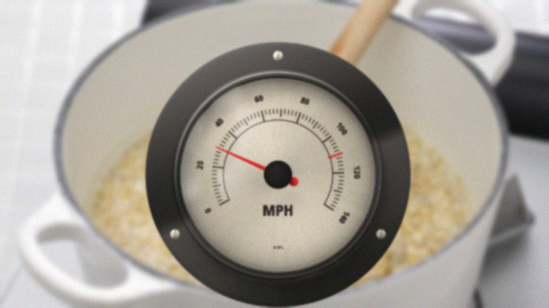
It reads 30,mph
